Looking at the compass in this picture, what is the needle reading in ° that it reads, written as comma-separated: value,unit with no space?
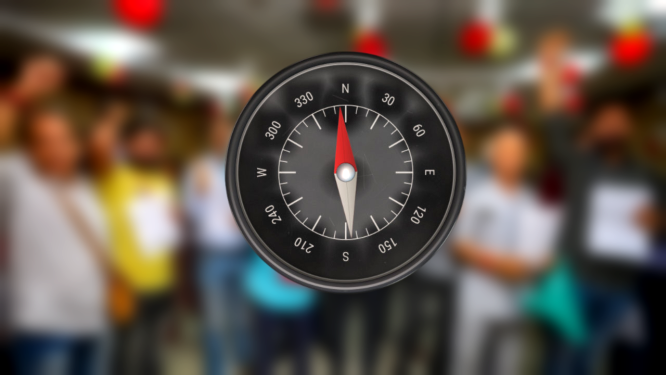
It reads 355,°
